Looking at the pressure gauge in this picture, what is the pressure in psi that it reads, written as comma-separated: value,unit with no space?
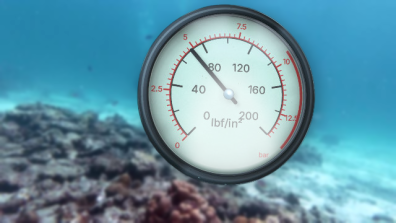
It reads 70,psi
